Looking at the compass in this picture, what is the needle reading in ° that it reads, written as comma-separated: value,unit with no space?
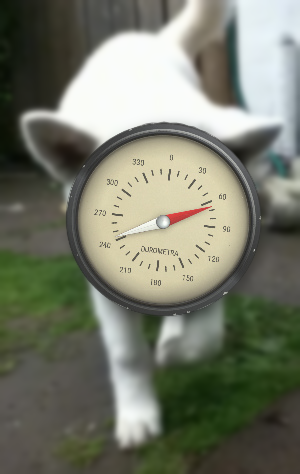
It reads 65,°
